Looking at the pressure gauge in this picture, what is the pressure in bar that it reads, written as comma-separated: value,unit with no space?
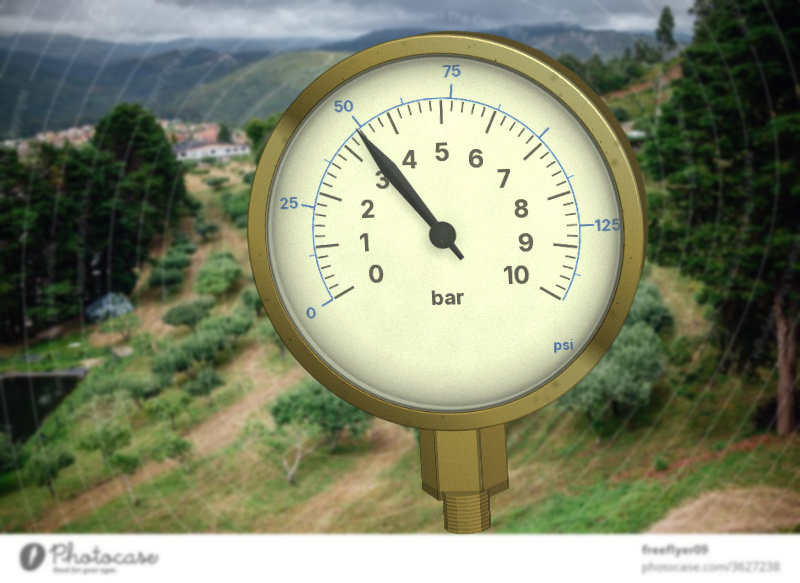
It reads 3.4,bar
